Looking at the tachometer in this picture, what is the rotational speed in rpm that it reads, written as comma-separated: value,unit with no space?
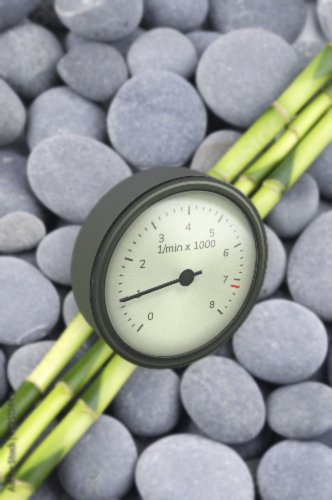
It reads 1000,rpm
